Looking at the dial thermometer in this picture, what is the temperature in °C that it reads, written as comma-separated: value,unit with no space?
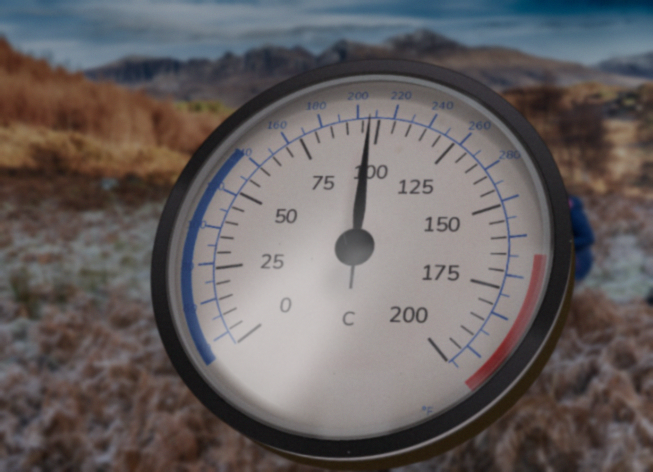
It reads 97.5,°C
